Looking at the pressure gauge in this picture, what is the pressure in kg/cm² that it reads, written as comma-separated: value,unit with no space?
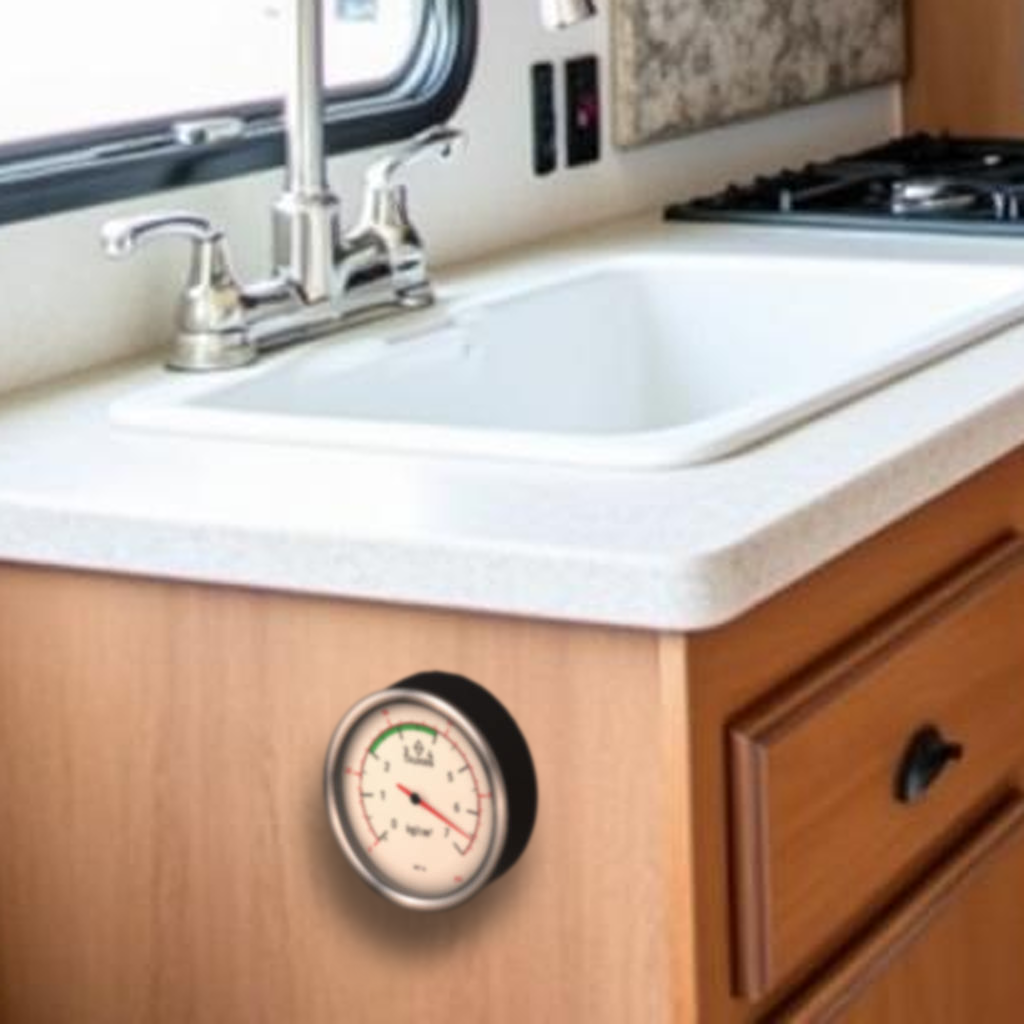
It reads 6.5,kg/cm²
